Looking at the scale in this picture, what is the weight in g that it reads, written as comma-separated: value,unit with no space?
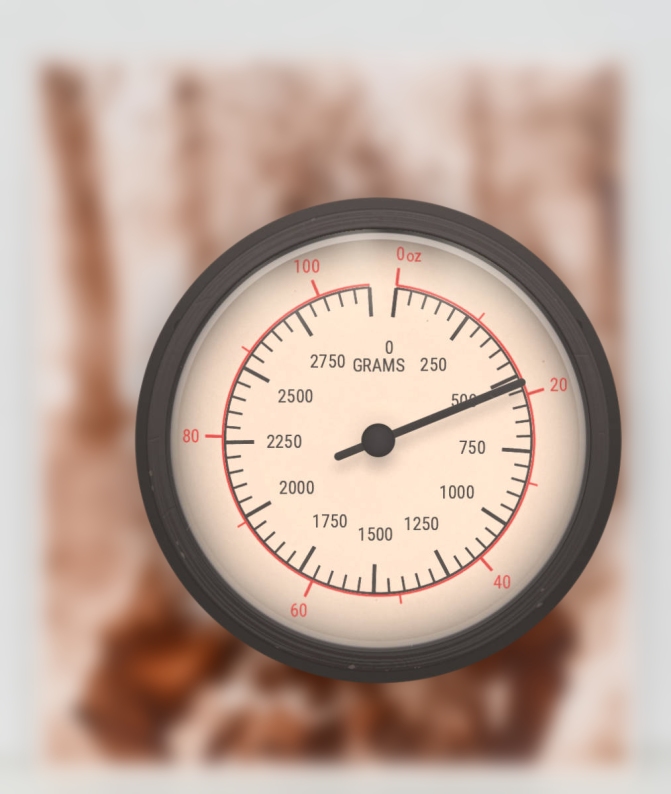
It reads 525,g
